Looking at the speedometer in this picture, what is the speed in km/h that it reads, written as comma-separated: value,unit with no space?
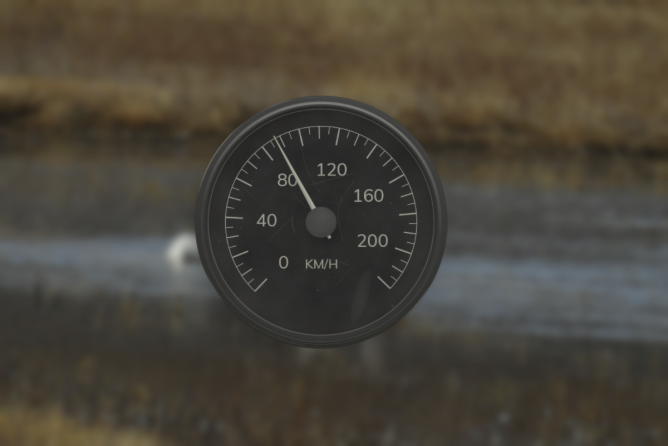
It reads 87.5,km/h
